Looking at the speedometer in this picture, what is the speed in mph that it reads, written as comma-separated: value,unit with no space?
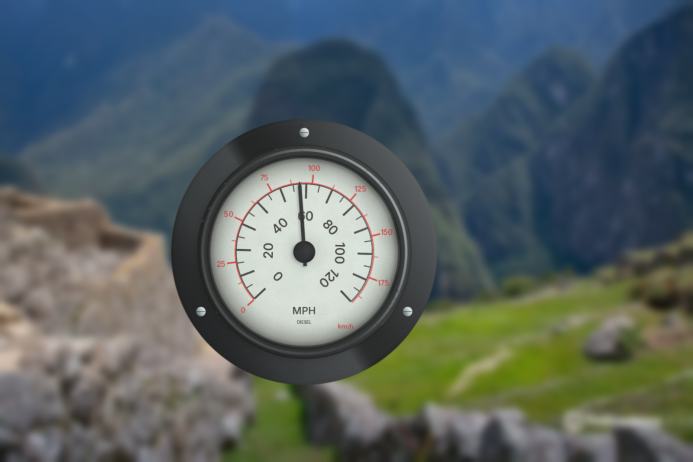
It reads 57.5,mph
